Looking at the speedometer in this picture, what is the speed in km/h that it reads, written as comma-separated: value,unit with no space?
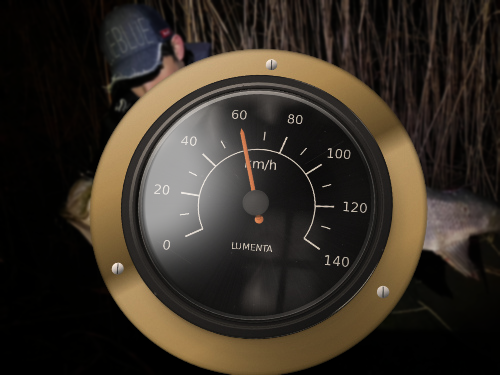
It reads 60,km/h
